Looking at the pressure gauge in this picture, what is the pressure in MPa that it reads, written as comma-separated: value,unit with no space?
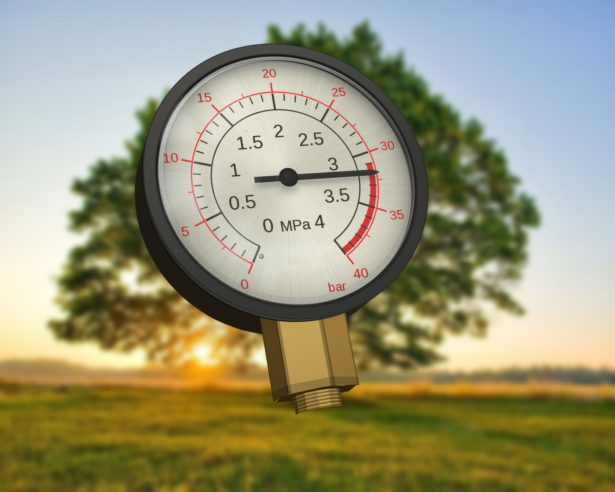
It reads 3.2,MPa
